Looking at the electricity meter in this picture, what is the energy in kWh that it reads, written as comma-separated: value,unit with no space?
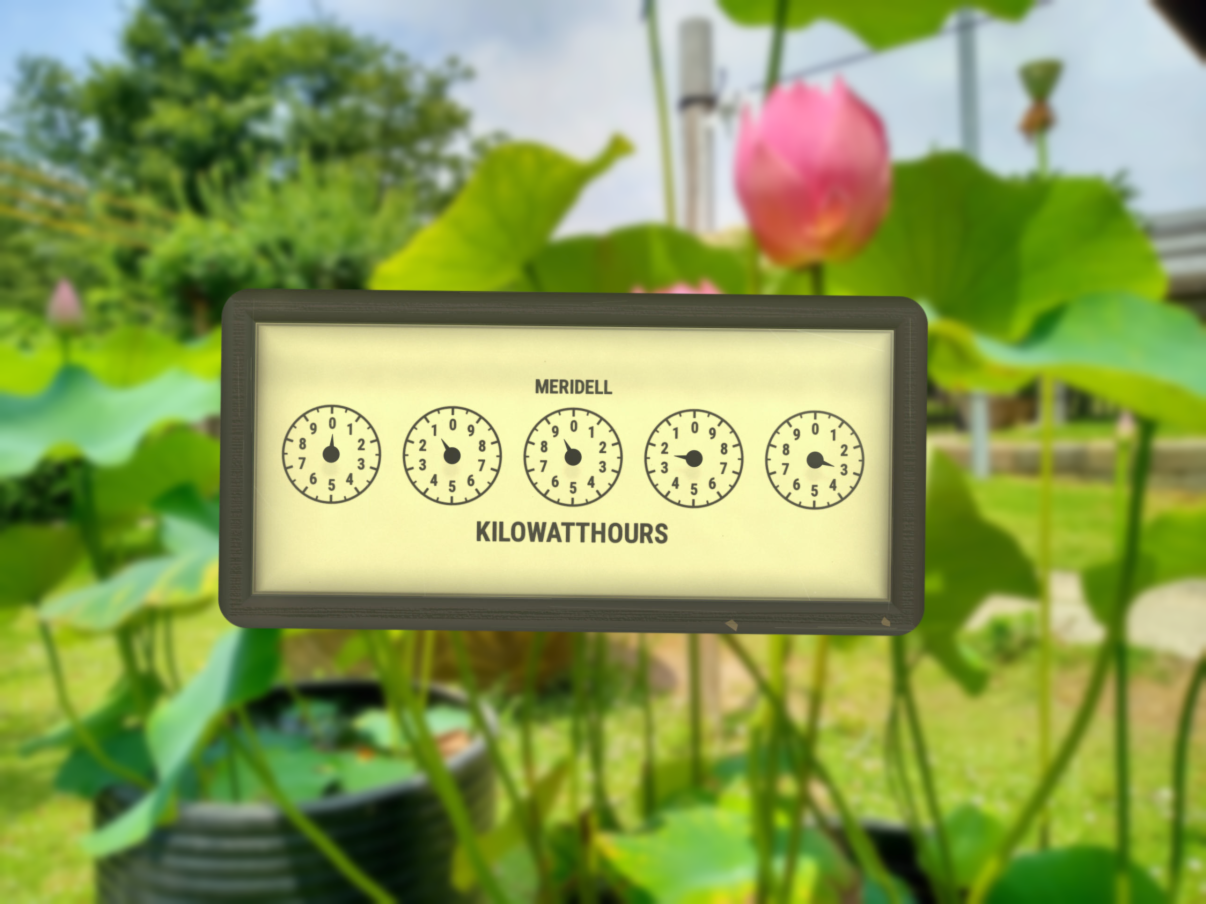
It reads 923,kWh
